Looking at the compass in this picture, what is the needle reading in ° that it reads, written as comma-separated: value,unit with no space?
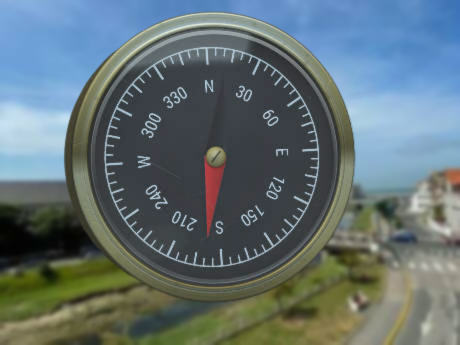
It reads 190,°
